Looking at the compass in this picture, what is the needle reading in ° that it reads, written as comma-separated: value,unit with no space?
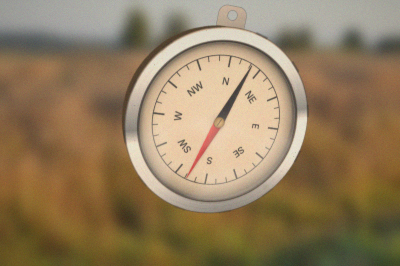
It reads 200,°
